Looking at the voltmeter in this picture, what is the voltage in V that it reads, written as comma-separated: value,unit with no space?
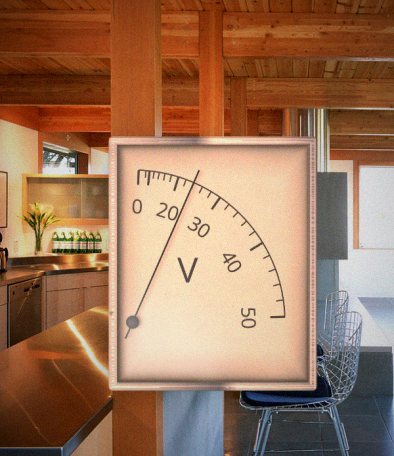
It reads 24,V
